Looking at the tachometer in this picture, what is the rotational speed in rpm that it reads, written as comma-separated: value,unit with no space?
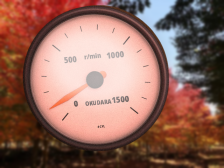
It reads 100,rpm
